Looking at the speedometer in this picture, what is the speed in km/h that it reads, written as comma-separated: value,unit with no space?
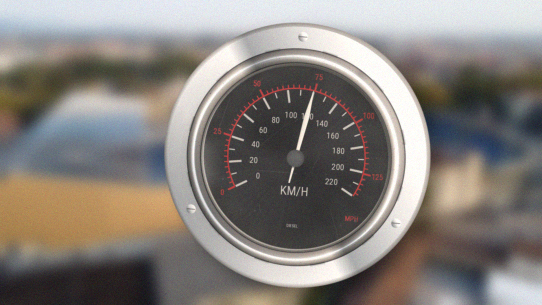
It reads 120,km/h
